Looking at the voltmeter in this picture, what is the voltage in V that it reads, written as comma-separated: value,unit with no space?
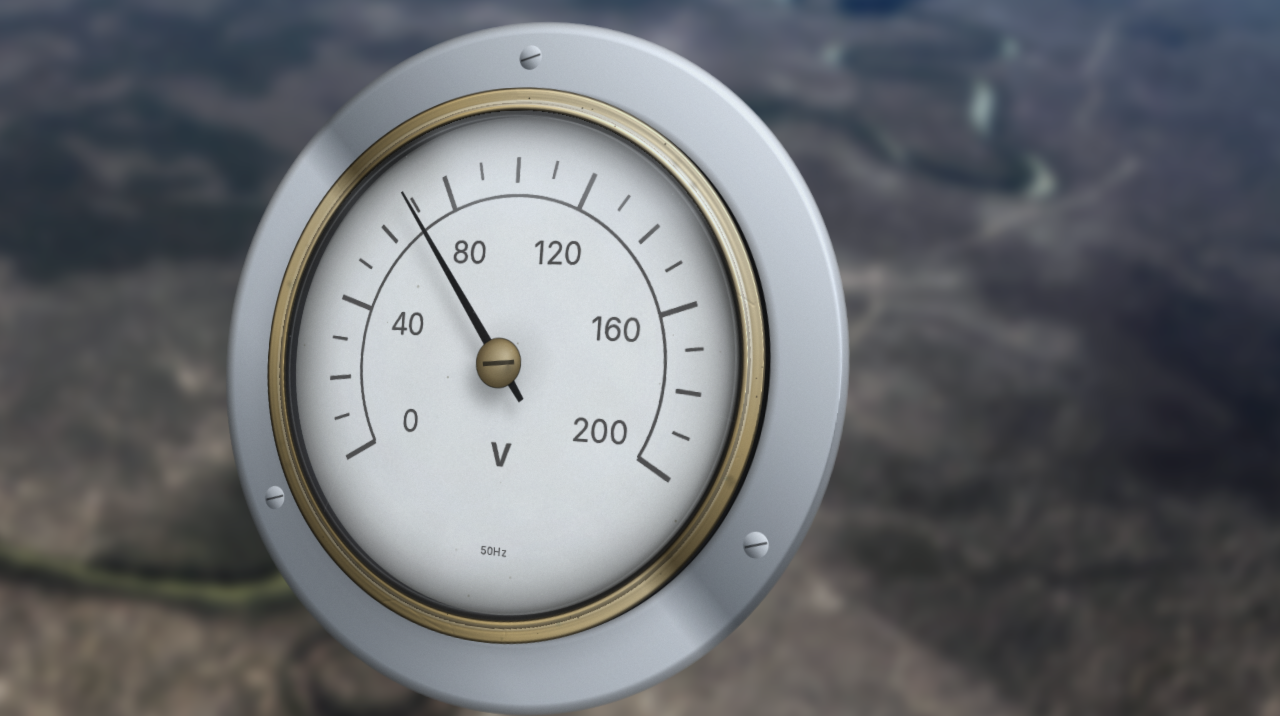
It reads 70,V
